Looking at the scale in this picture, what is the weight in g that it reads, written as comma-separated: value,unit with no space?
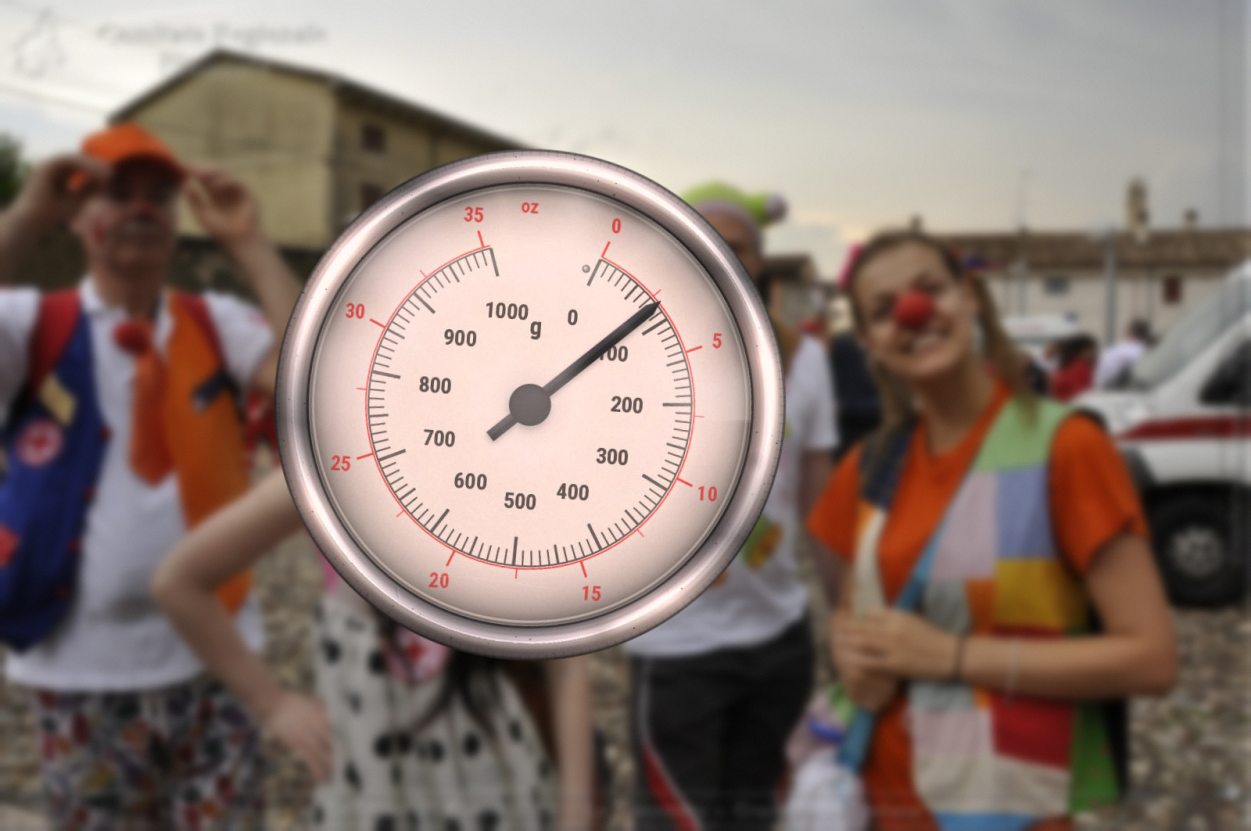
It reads 80,g
